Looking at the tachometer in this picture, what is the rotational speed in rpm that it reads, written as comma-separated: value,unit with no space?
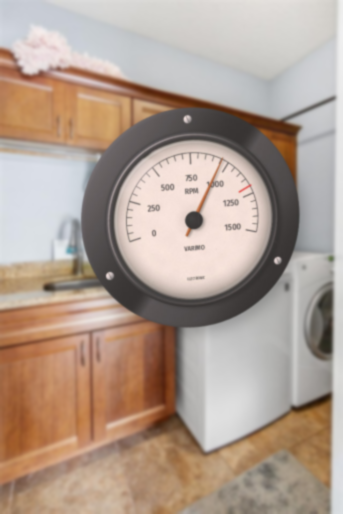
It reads 950,rpm
